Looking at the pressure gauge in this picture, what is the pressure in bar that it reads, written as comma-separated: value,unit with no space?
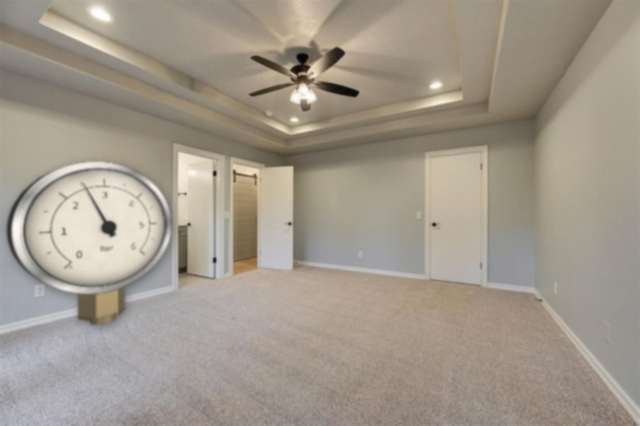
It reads 2.5,bar
